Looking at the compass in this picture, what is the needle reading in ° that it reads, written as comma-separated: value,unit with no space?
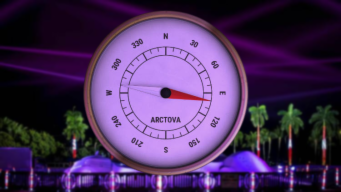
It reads 100,°
